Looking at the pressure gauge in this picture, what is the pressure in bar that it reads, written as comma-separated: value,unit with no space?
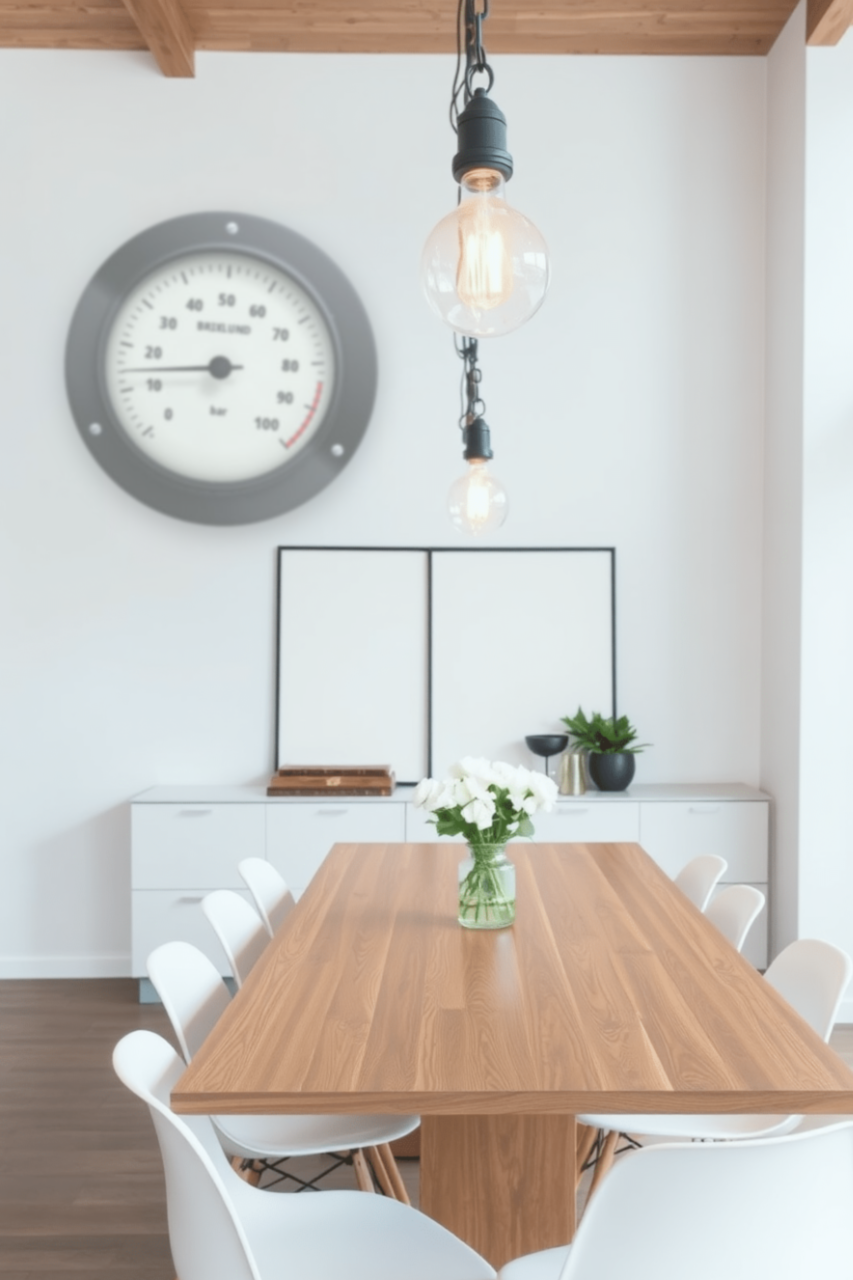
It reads 14,bar
